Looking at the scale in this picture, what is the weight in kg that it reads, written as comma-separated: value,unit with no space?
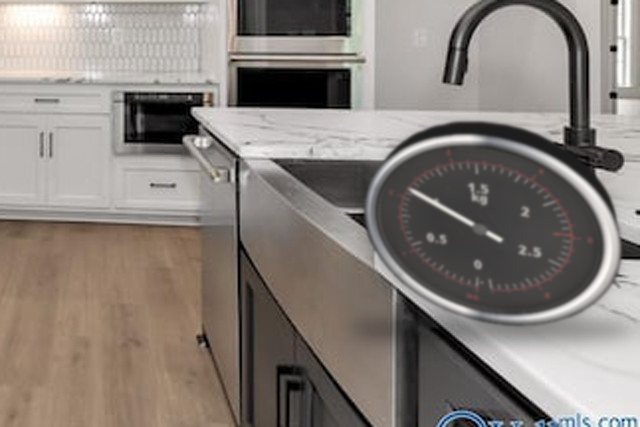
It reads 1,kg
